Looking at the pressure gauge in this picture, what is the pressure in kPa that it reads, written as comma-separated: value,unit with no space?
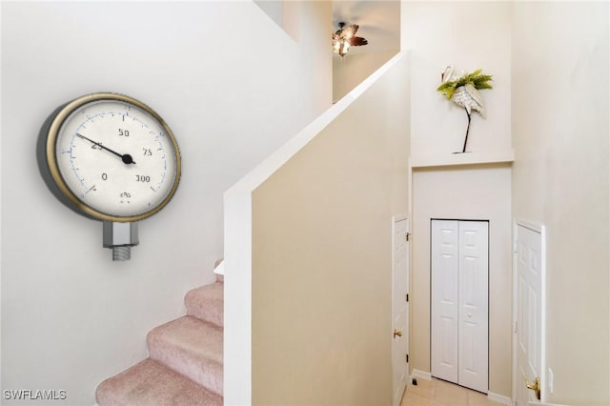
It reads 25,kPa
